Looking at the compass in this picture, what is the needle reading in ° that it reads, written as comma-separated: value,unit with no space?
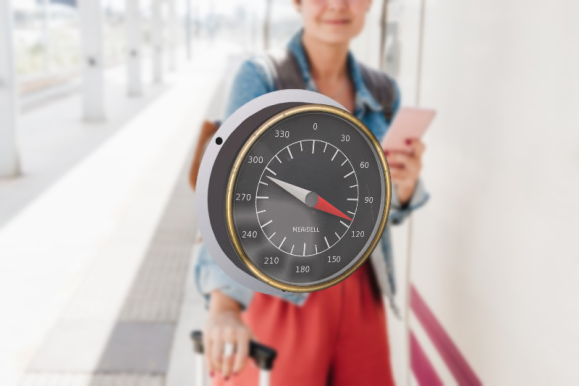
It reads 112.5,°
